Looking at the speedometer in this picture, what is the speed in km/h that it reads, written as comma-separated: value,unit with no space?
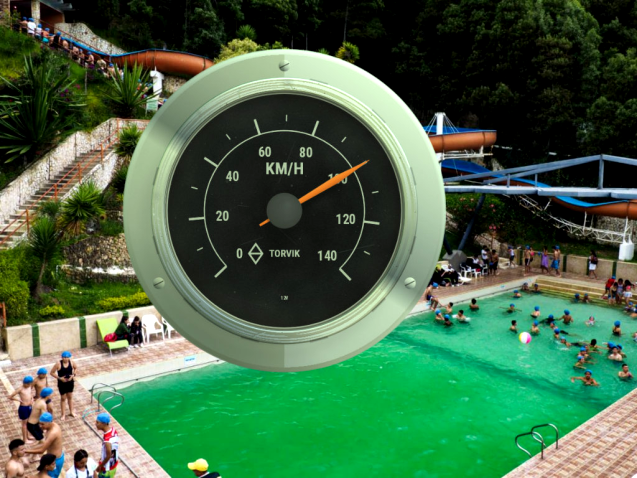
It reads 100,km/h
